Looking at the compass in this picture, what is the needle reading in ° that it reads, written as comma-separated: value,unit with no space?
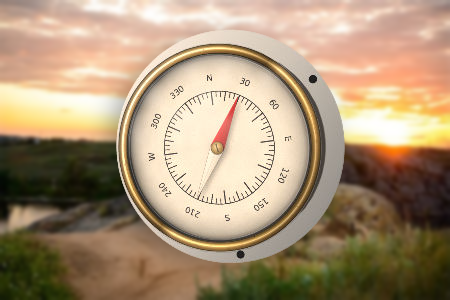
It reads 30,°
